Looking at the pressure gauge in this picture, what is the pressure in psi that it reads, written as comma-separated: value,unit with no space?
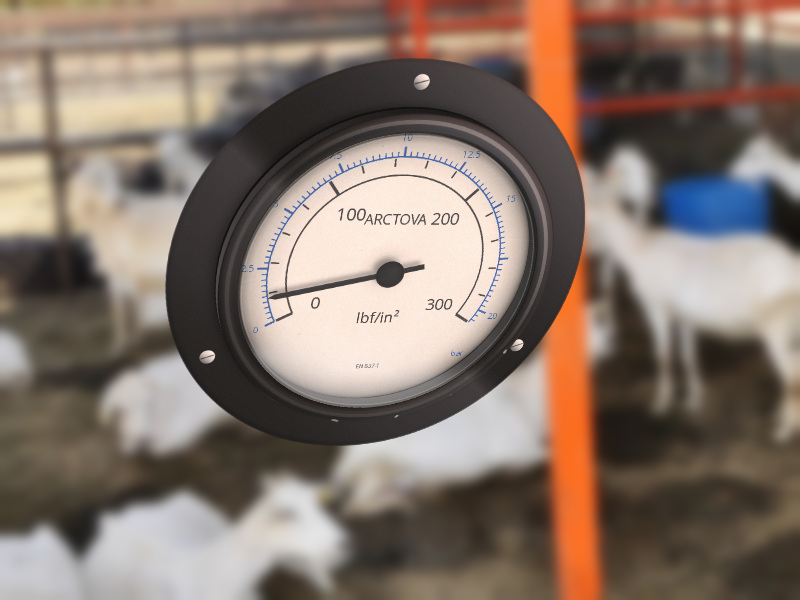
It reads 20,psi
